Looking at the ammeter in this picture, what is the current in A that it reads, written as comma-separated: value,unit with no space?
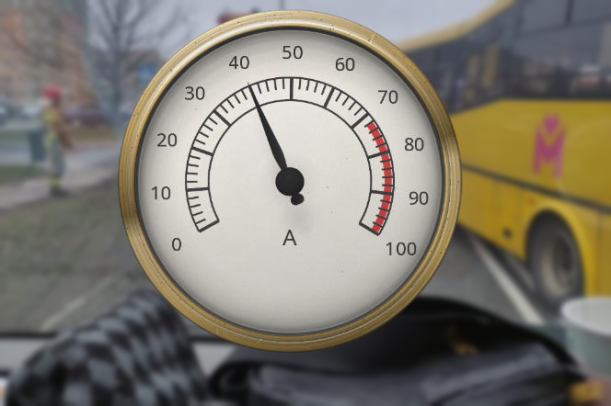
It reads 40,A
